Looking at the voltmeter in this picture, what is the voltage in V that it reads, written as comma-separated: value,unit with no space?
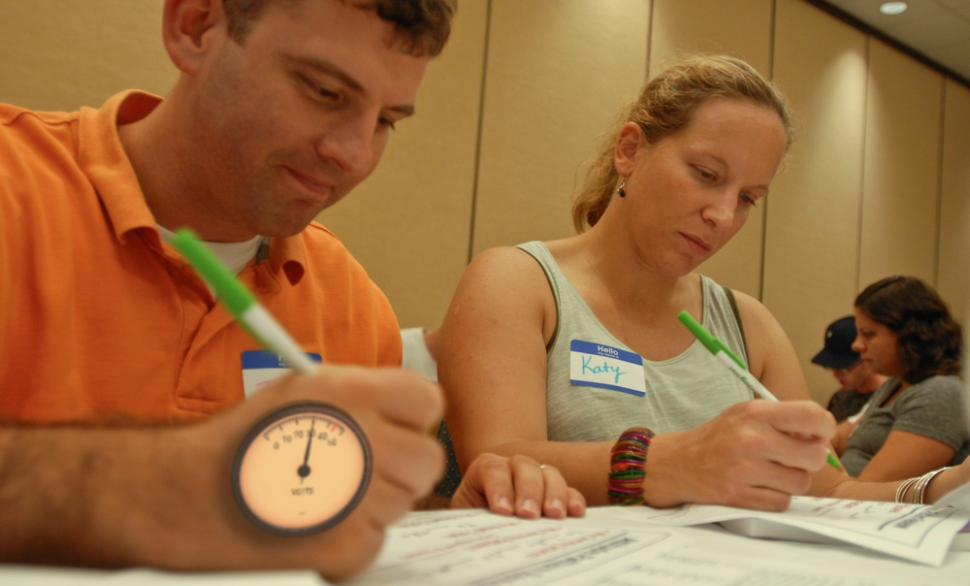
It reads 30,V
